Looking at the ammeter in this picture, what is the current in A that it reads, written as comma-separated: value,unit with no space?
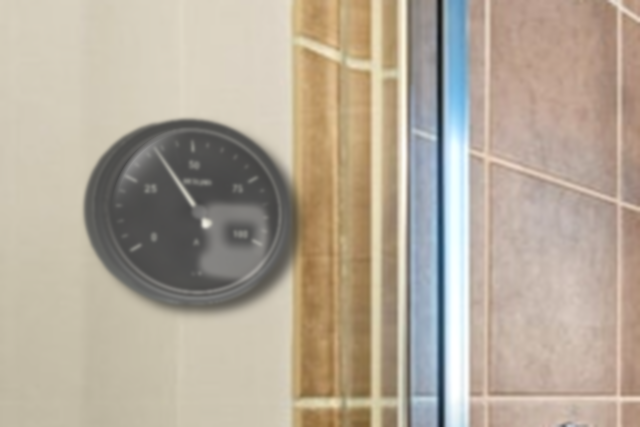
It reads 37.5,A
